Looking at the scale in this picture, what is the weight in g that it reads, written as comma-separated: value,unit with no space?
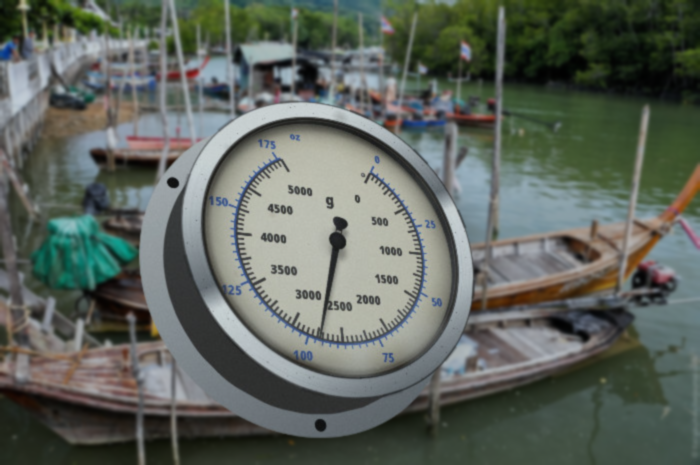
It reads 2750,g
